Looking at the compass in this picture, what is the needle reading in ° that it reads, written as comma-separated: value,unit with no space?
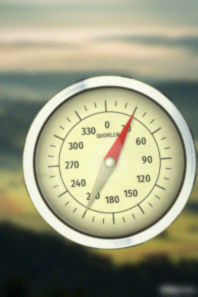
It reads 30,°
